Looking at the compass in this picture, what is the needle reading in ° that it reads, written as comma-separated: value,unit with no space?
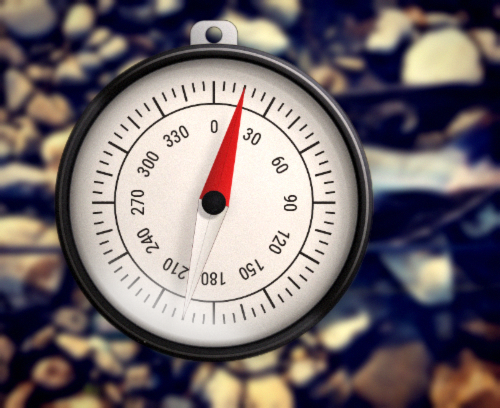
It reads 15,°
